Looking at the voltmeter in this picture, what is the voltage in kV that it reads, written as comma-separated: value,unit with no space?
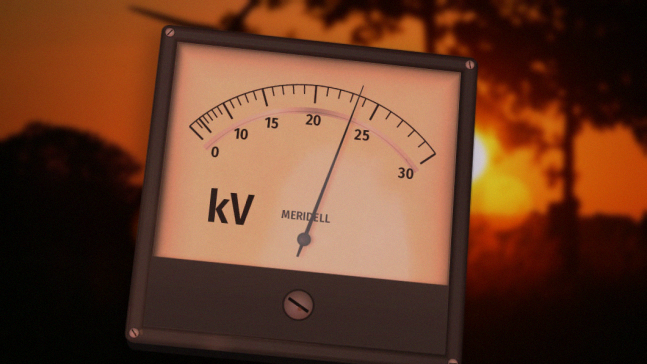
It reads 23.5,kV
